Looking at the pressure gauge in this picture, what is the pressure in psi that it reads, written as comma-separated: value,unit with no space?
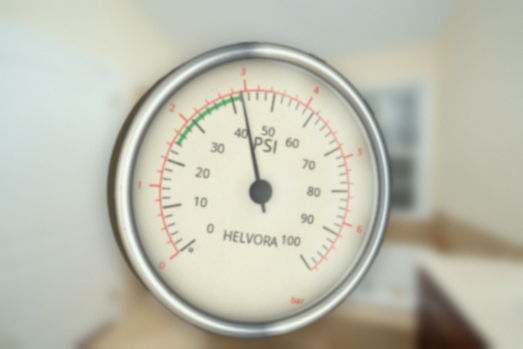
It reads 42,psi
